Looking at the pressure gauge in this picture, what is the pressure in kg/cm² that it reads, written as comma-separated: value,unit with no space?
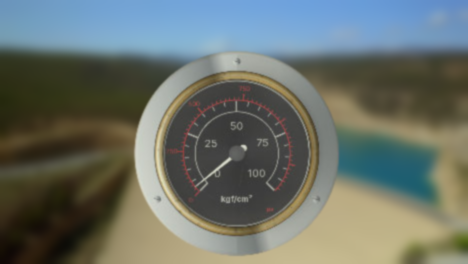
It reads 2.5,kg/cm²
